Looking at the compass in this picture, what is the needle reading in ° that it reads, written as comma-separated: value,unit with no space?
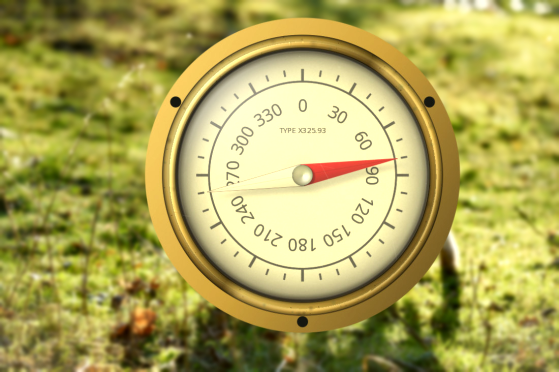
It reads 80,°
